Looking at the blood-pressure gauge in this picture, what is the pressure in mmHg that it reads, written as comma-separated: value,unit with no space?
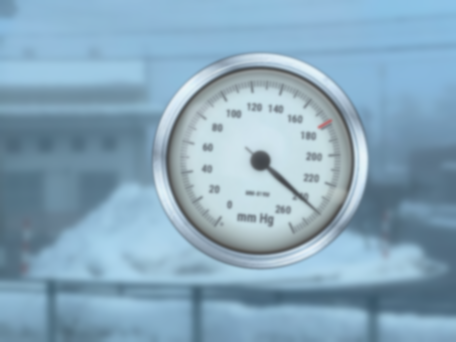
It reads 240,mmHg
